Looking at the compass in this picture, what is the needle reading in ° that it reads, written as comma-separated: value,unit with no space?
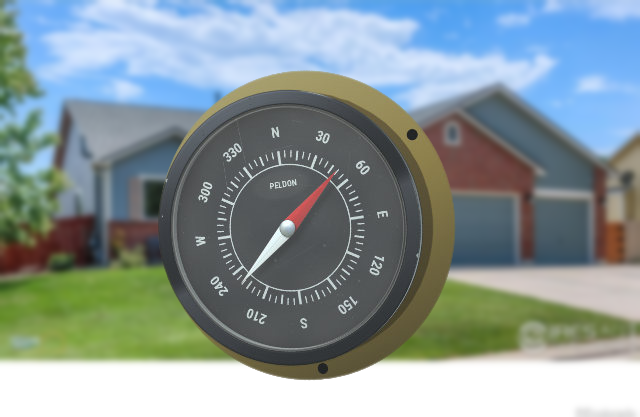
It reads 50,°
